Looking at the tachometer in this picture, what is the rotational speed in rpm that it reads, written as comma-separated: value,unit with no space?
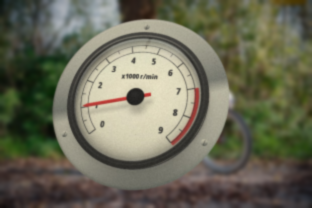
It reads 1000,rpm
